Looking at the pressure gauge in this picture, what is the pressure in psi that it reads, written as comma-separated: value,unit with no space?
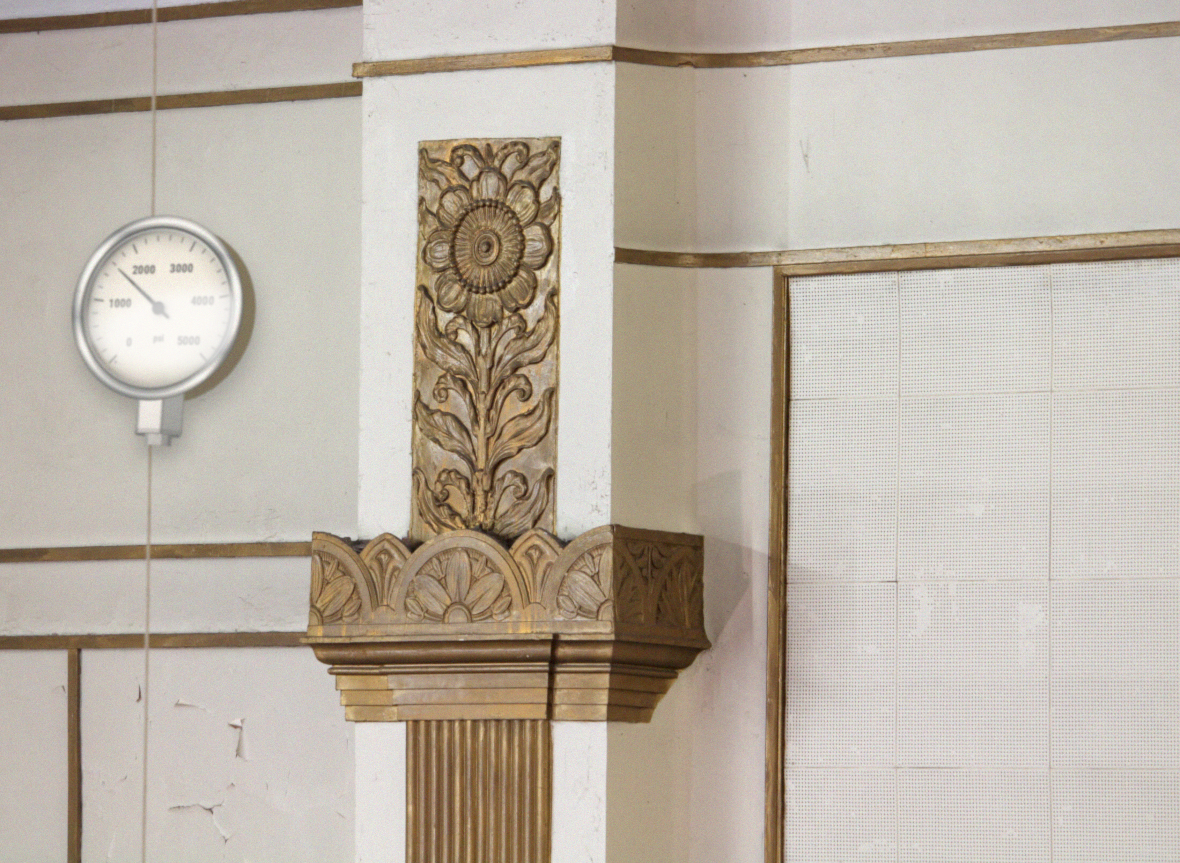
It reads 1600,psi
